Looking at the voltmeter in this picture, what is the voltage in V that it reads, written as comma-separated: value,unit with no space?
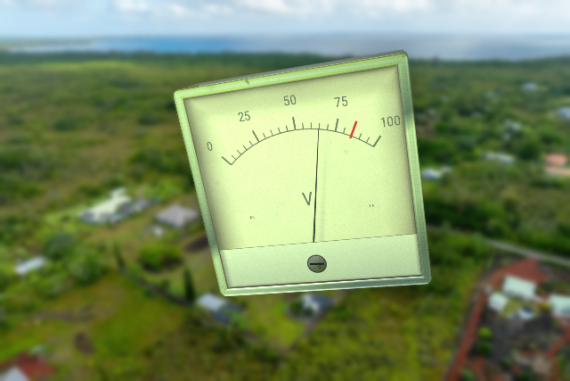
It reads 65,V
